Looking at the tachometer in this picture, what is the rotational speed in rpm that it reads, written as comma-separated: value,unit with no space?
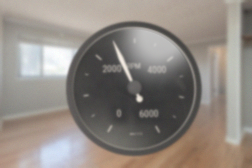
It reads 2500,rpm
